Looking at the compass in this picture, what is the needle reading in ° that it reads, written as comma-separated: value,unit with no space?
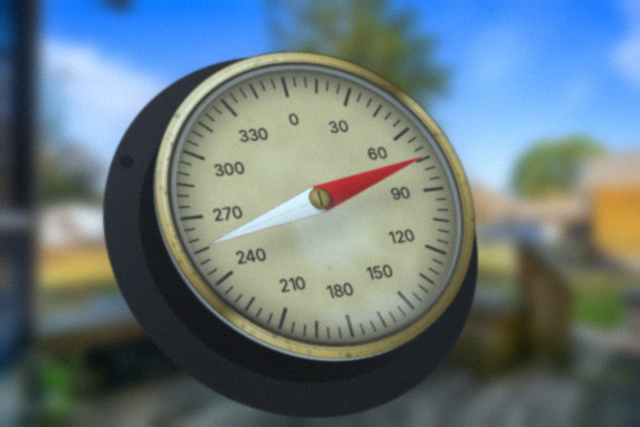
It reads 75,°
